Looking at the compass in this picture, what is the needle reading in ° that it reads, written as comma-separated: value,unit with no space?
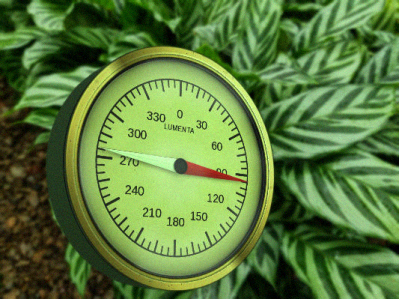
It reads 95,°
